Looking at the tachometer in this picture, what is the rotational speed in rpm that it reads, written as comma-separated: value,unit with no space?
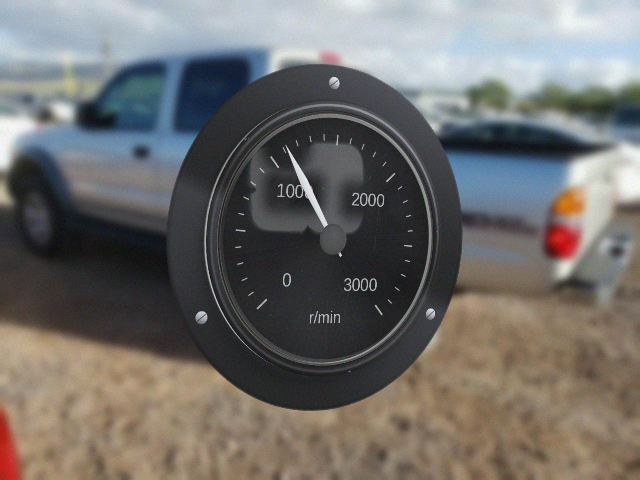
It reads 1100,rpm
